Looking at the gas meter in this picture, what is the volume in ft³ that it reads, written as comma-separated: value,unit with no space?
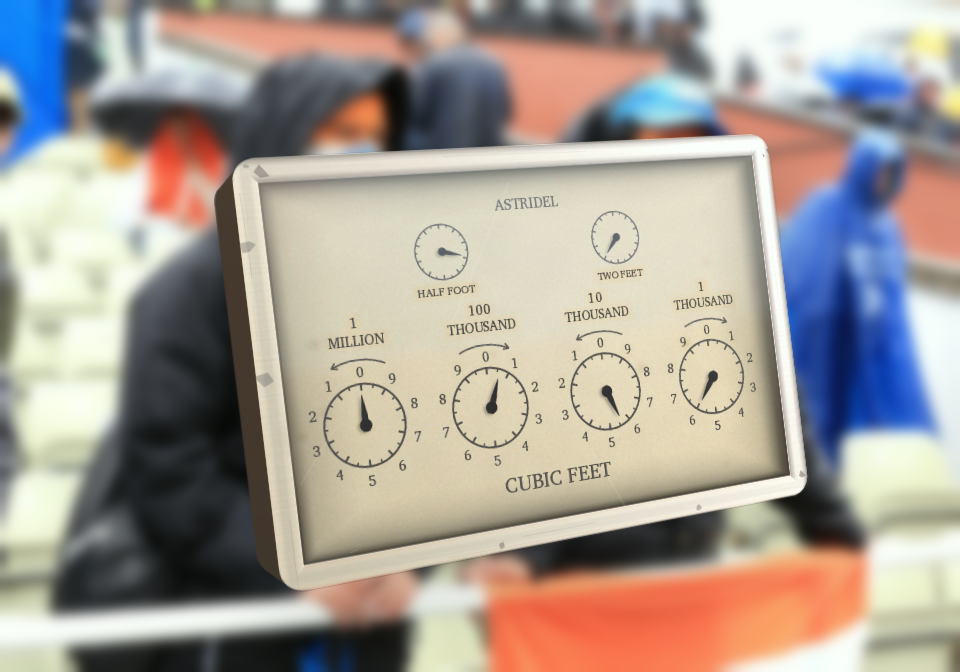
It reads 5600,ft³
